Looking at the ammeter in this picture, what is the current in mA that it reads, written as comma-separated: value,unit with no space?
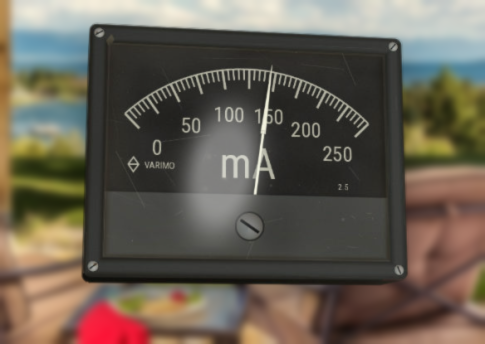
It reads 145,mA
